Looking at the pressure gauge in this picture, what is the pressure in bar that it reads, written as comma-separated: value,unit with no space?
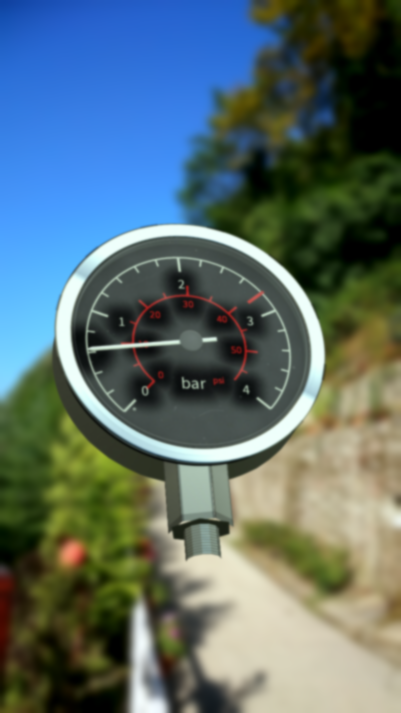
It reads 0.6,bar
